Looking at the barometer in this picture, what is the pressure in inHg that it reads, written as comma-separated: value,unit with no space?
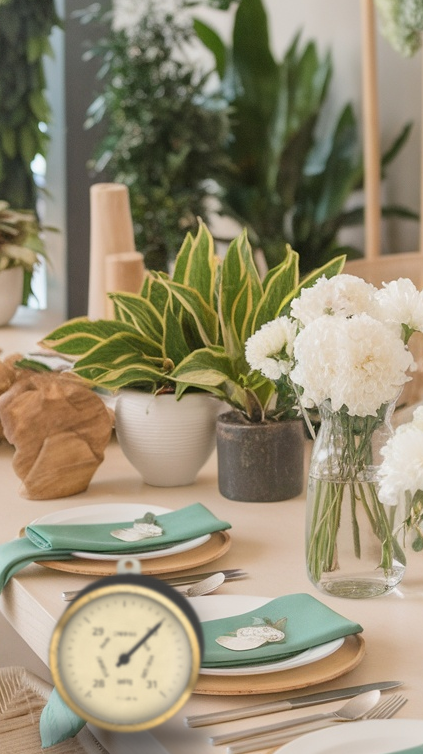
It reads 30,inHg
